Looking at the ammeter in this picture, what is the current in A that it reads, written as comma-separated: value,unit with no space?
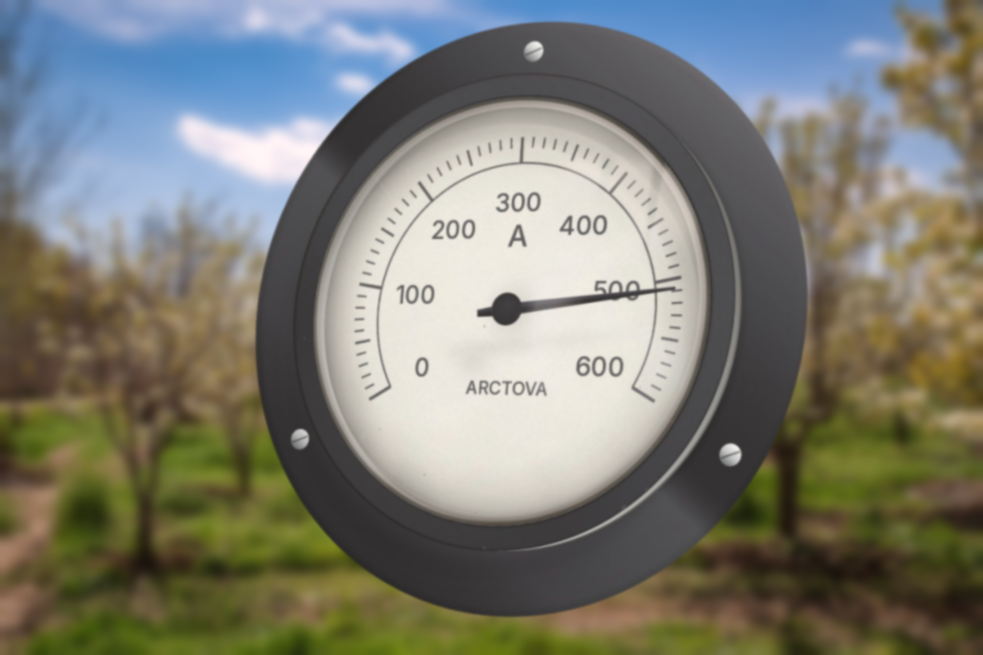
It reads 510,A
